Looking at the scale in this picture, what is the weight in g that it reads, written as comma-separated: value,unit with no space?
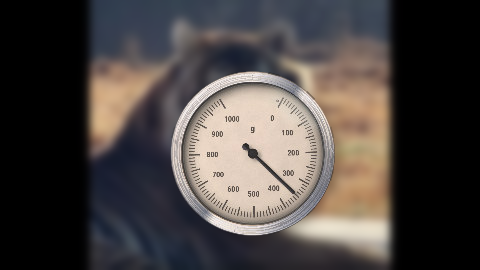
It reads 350,g
